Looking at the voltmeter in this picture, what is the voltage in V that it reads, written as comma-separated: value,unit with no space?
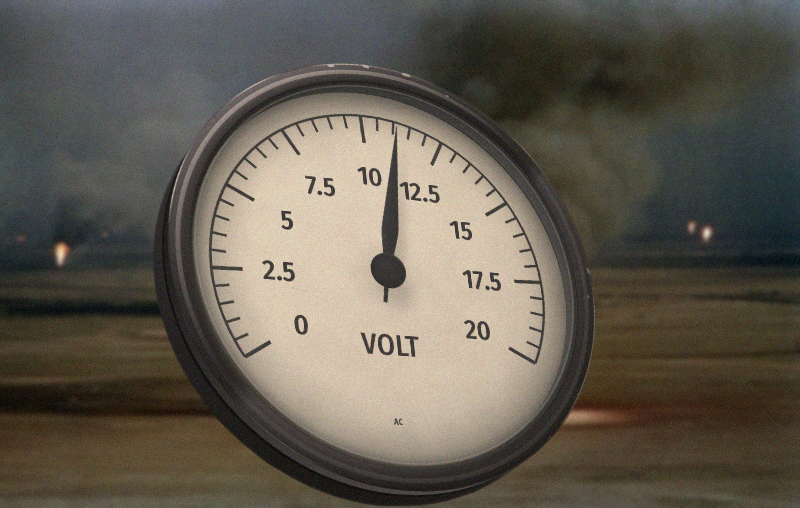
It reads 11,V
